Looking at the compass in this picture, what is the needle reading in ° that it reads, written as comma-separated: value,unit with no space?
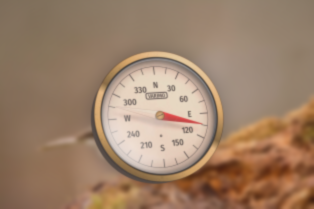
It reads 105,°
